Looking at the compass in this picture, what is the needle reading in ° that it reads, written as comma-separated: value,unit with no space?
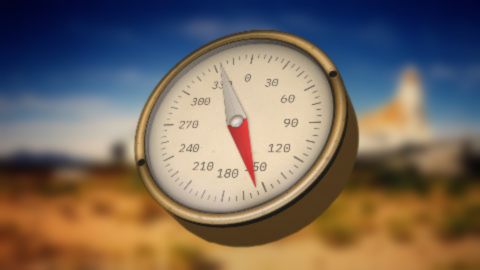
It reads 155,°
